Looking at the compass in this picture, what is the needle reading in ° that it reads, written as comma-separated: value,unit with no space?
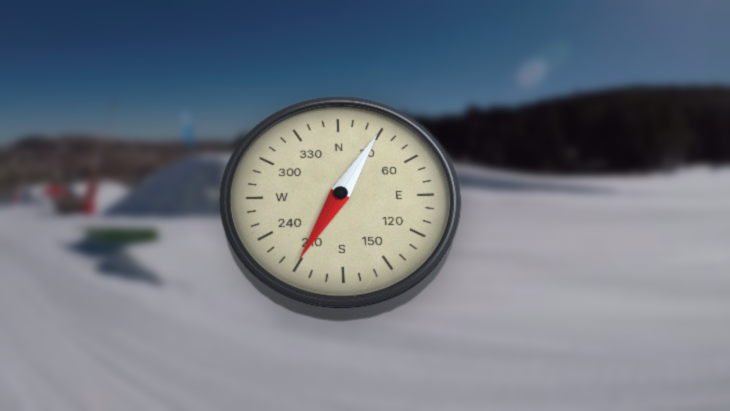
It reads 210,°
